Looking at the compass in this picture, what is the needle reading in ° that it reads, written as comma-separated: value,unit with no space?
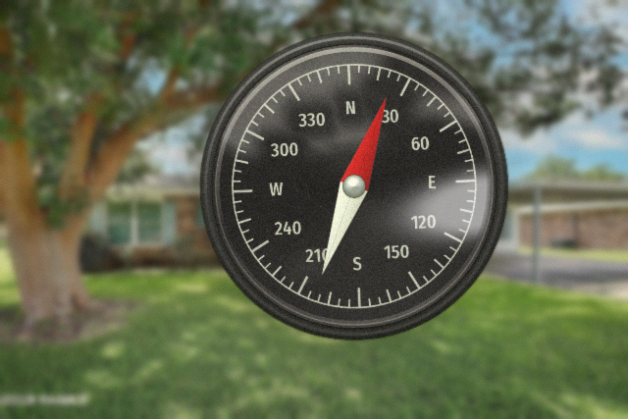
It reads 22.5,°
